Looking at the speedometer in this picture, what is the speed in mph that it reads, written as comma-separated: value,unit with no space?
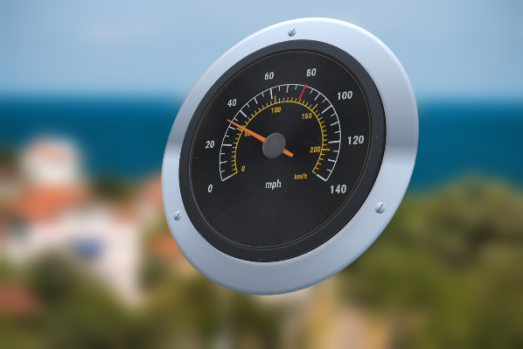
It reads 32.5,mph
